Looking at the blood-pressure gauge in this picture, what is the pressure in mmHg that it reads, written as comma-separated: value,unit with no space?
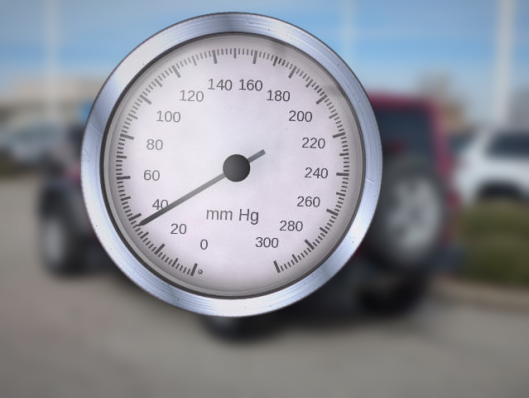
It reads 36,mmHg
